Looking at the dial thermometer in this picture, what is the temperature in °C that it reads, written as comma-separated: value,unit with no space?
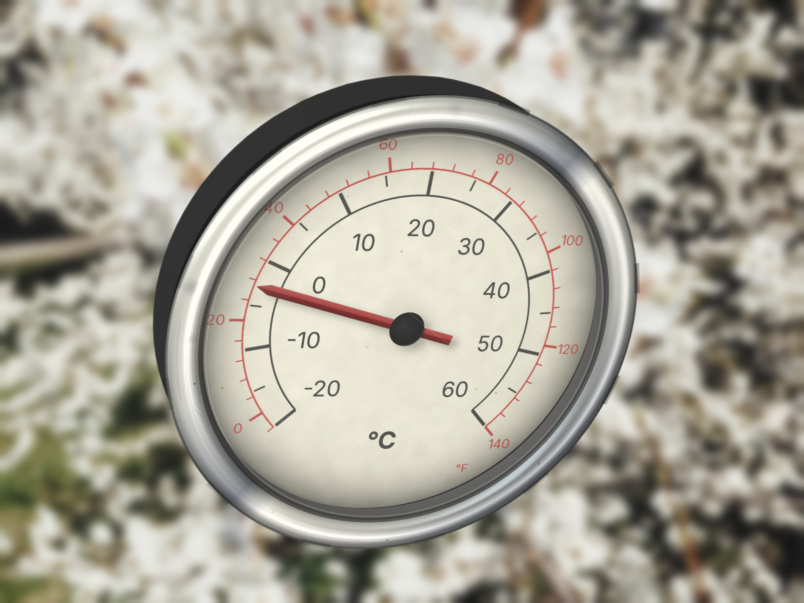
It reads -2.5,°C
